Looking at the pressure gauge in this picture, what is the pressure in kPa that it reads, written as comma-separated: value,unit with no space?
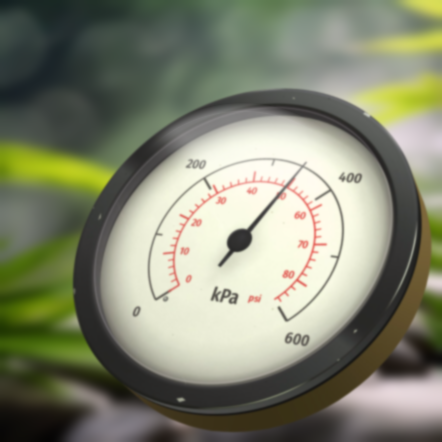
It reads 350,kPa
